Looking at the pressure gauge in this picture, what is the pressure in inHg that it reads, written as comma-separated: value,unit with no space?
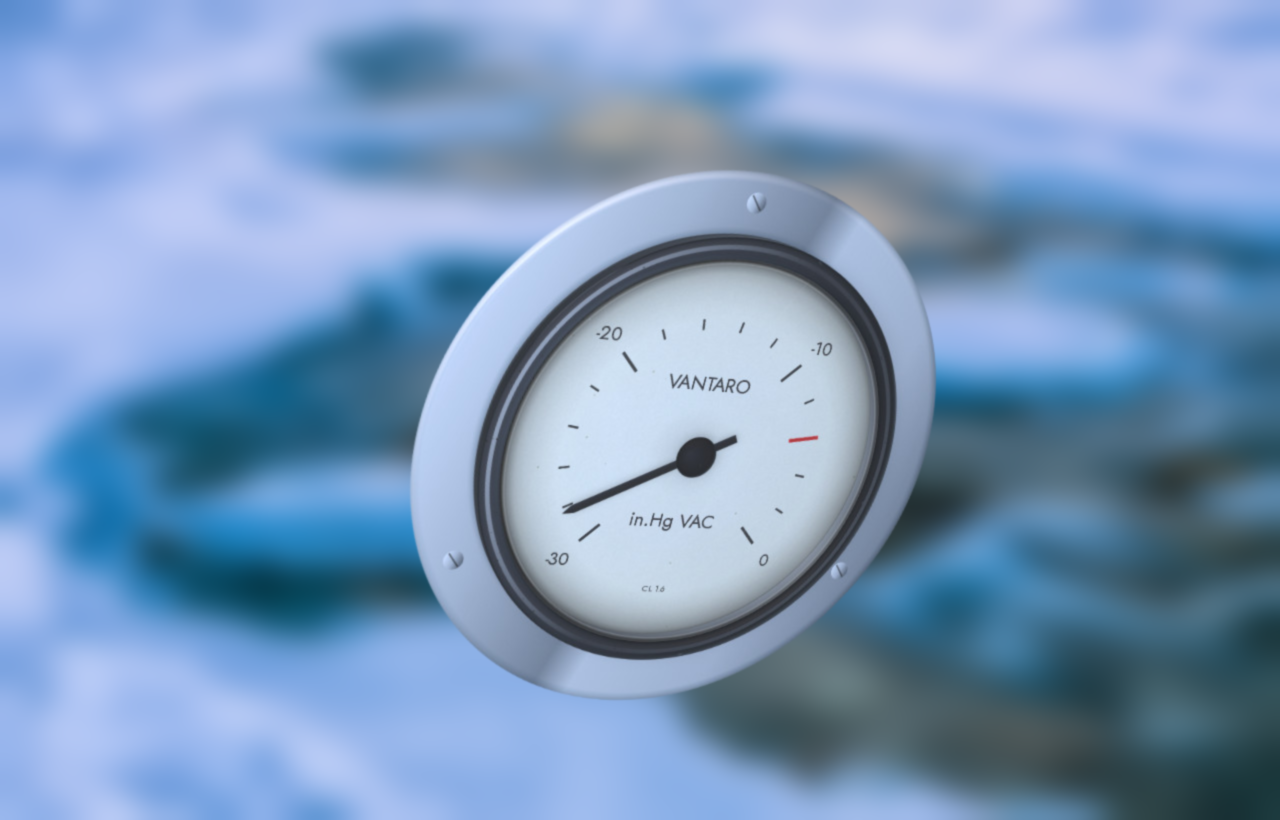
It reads -28,inHg
